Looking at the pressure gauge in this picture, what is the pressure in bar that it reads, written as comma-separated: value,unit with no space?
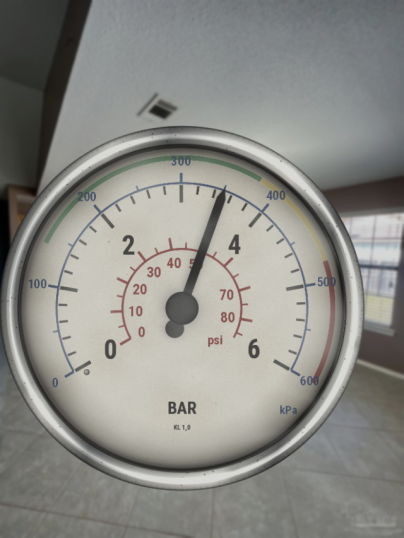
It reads 3.5,bar
